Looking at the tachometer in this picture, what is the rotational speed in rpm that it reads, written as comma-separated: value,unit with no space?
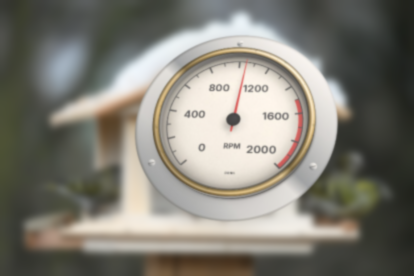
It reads 1050,rpm
